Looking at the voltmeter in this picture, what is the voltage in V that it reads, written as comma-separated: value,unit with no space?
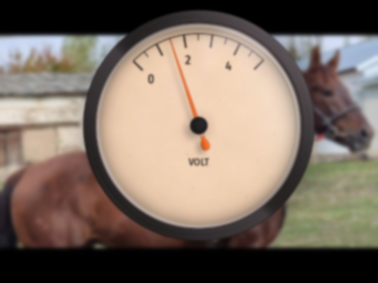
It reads 1.5,V
